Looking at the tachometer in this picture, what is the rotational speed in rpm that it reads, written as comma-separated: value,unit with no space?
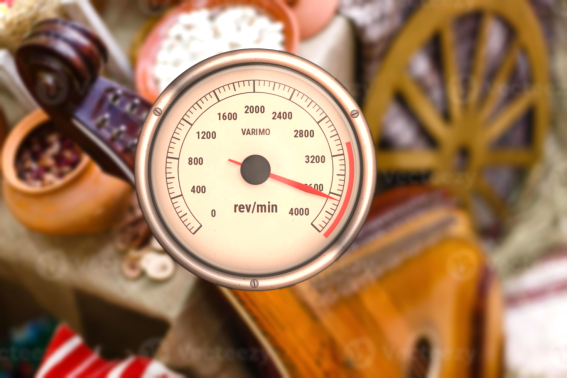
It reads 3650,rpm
